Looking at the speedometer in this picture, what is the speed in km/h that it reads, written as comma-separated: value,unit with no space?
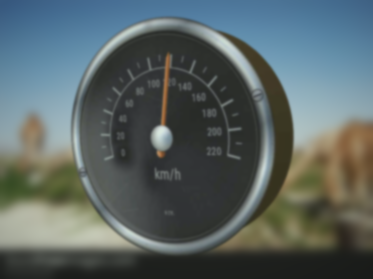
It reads 120,km/h
